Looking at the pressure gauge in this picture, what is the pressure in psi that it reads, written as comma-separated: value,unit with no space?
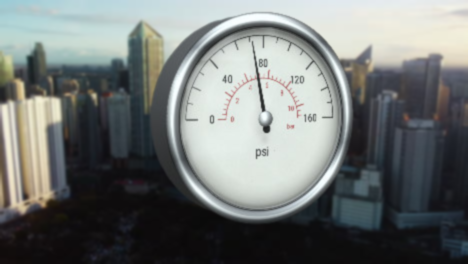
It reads 70,psi
